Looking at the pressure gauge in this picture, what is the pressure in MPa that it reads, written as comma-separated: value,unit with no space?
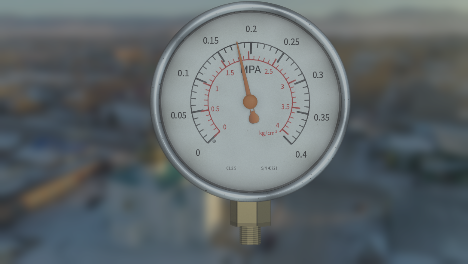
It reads 0.18,MPa
